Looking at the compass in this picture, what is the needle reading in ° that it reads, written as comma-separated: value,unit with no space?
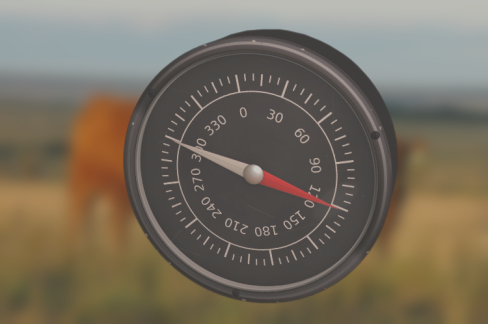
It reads 120,°
